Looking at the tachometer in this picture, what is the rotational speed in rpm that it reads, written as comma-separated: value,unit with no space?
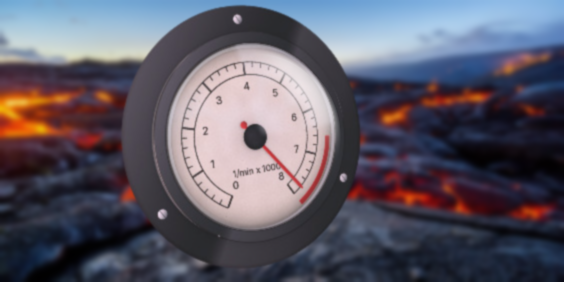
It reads 7800,rpm
